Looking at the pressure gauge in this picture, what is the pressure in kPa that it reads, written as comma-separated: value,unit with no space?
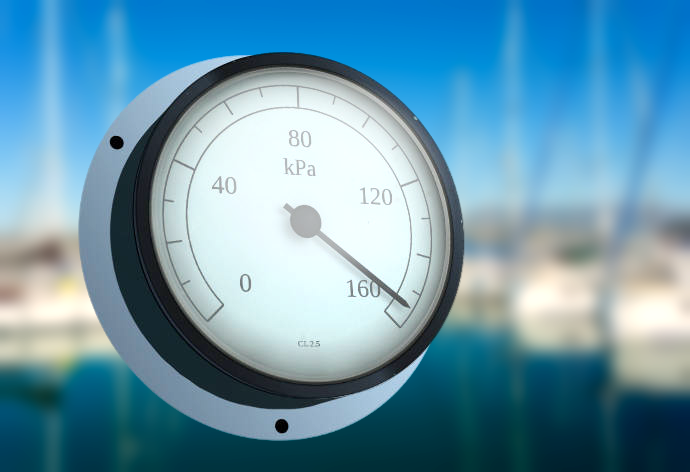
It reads 155,kPa
